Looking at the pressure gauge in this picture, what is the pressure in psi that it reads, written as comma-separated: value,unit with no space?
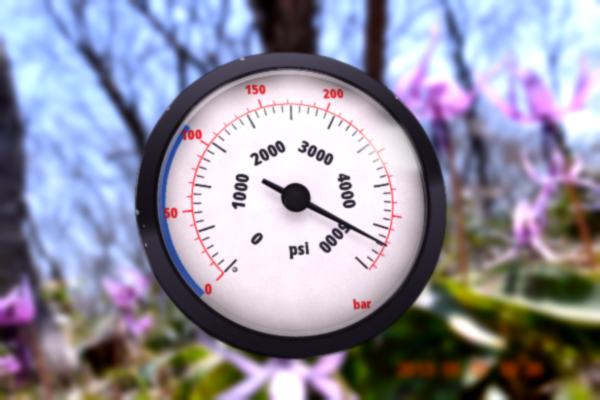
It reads 4700,psi
